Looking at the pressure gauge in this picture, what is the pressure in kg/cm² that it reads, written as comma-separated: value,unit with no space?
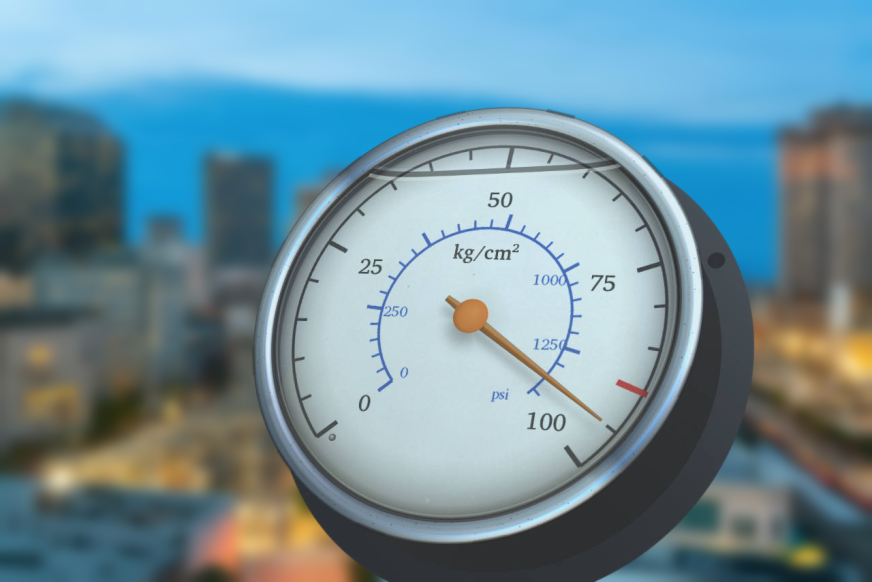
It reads 95,kg/cm²
